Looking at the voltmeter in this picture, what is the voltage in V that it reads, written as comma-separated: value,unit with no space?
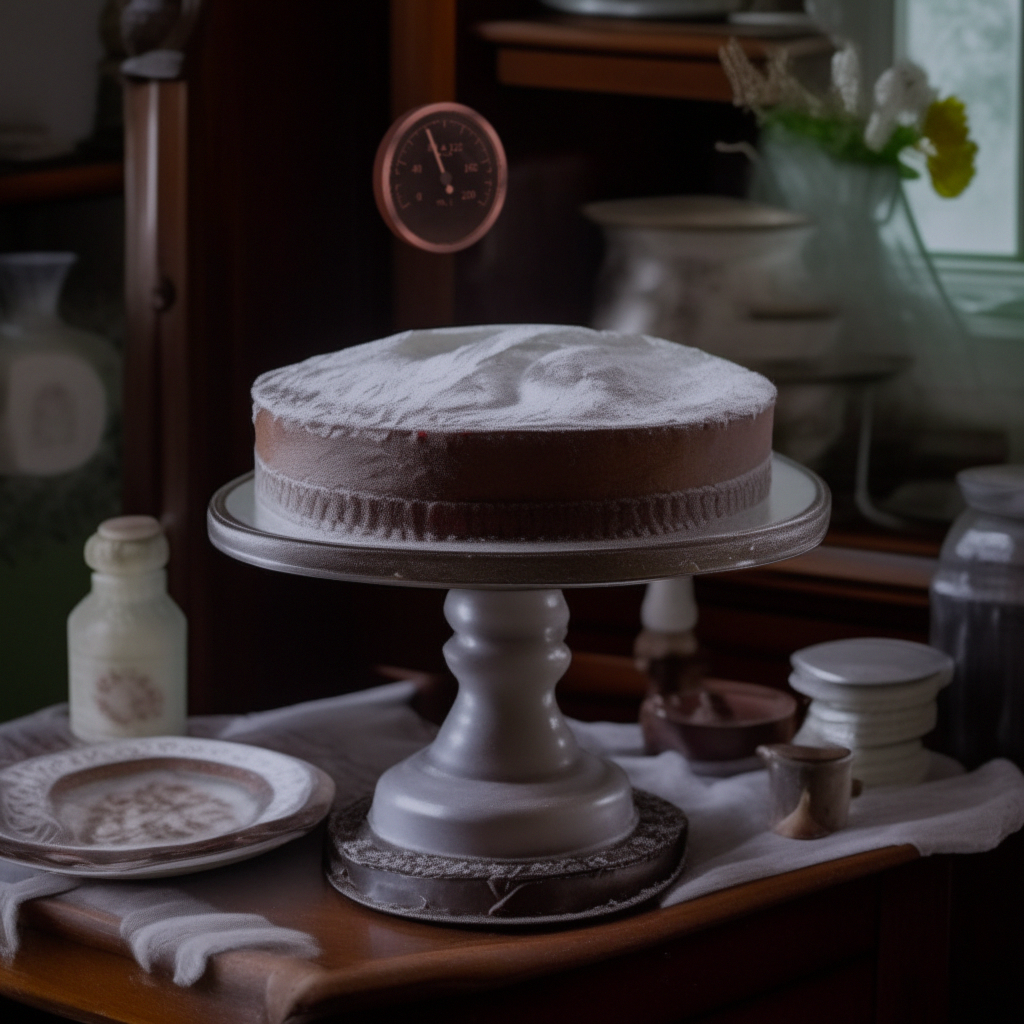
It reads 80,V
